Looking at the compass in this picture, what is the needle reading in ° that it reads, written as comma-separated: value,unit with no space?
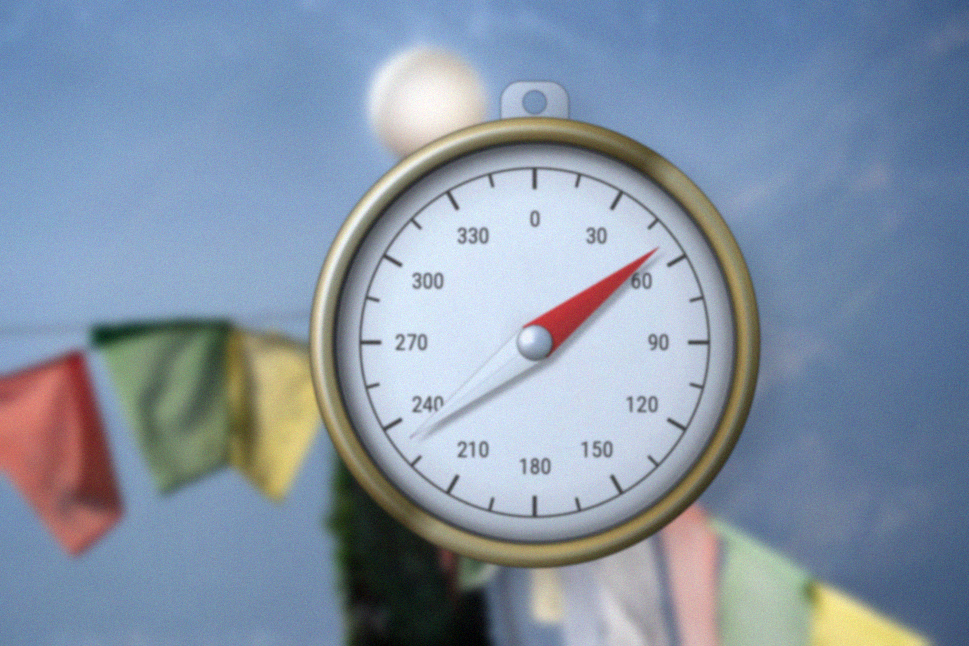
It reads 52.5,°
